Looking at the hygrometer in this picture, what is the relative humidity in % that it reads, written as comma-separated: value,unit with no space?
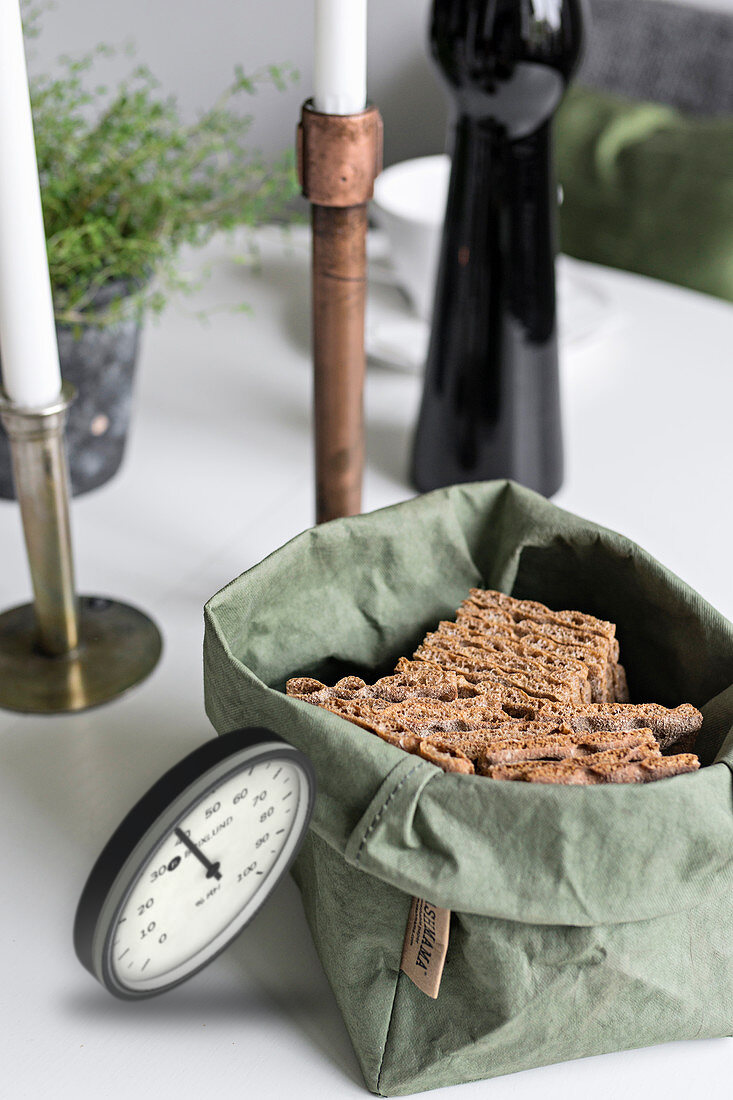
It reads 40,%
